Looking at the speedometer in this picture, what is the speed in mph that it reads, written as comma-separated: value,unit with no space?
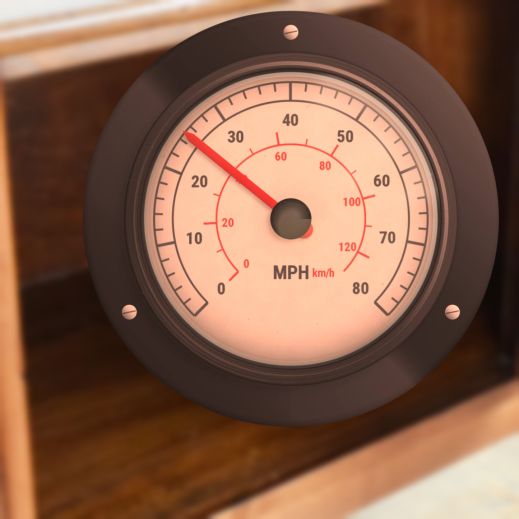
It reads 25,mph
